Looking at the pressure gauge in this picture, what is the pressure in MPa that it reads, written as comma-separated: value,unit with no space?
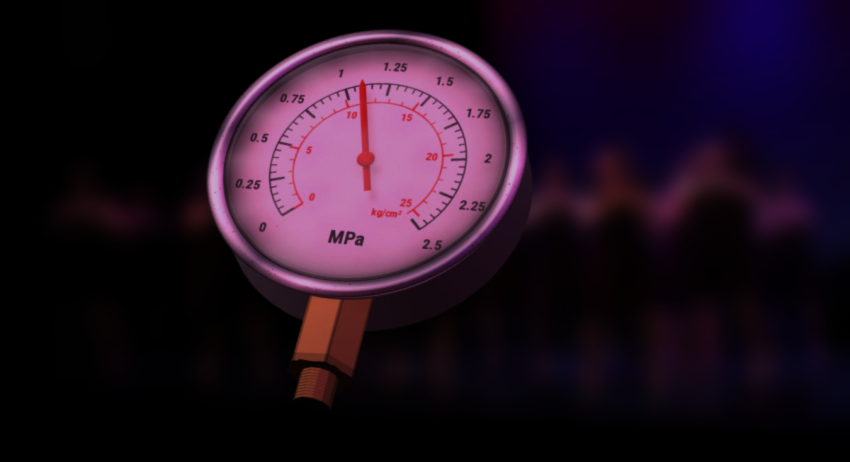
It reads 1.1,MPa
